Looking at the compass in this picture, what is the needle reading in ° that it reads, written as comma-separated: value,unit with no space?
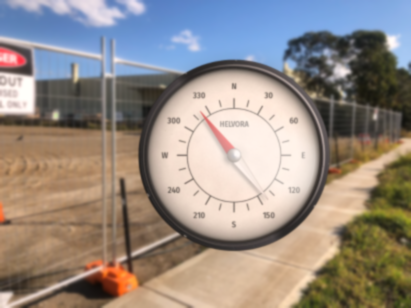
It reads 322.5,°
